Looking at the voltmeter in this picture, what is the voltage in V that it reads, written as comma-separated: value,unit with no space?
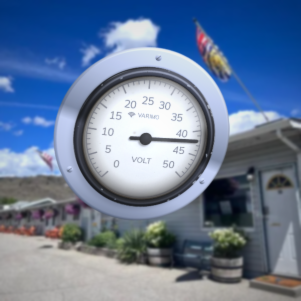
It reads 42,V
